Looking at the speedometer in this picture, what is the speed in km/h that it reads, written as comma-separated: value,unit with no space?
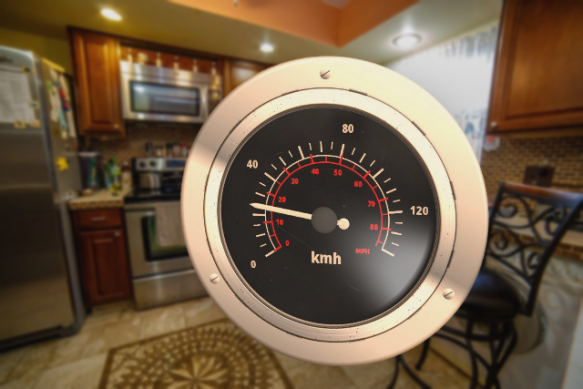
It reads 25,km/h
